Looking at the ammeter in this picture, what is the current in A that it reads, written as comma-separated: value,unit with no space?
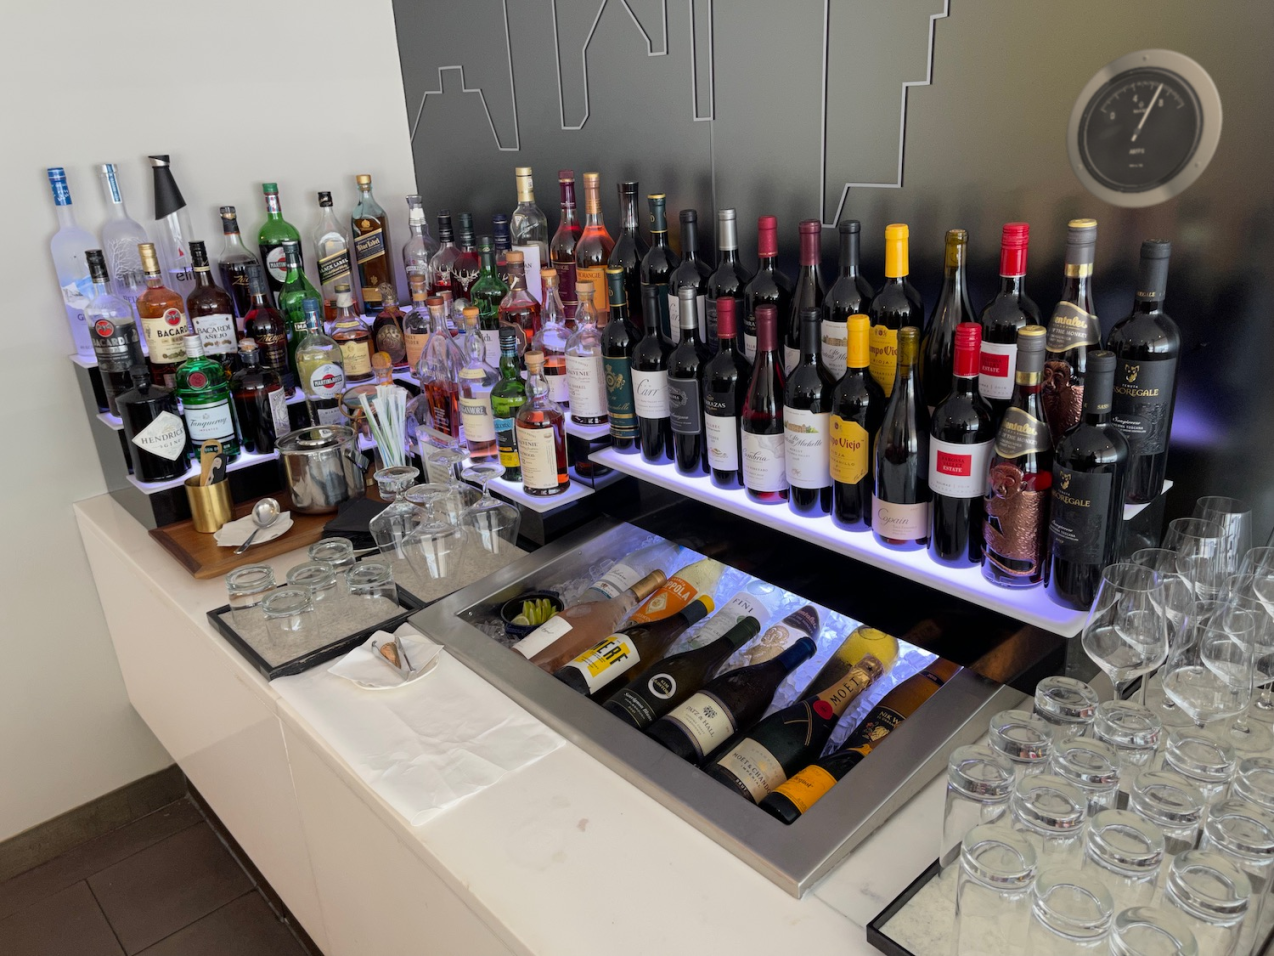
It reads 7,A
